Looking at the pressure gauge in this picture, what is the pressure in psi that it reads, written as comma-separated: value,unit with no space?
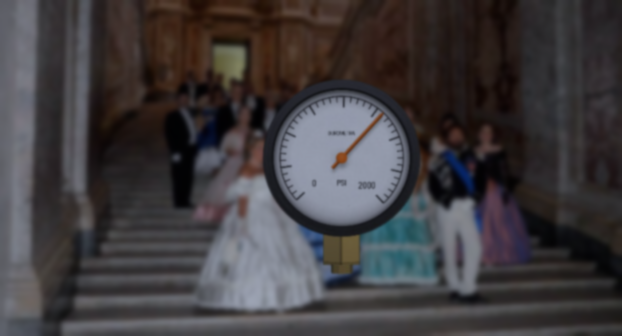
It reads 1300,psi
